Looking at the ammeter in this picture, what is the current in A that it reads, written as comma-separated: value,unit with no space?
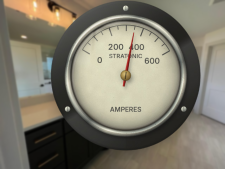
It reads 350,A
